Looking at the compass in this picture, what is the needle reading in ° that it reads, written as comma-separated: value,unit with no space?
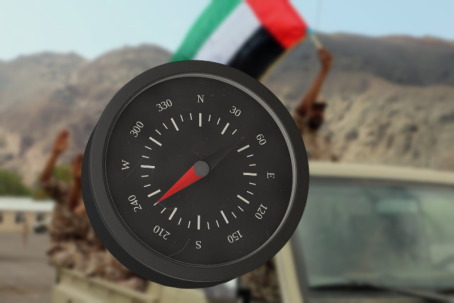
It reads 230,°
